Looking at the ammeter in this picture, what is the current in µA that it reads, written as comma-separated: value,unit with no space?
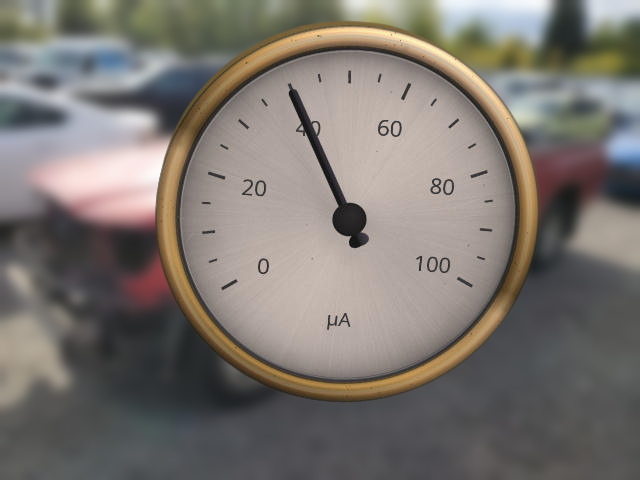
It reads 40,µA
